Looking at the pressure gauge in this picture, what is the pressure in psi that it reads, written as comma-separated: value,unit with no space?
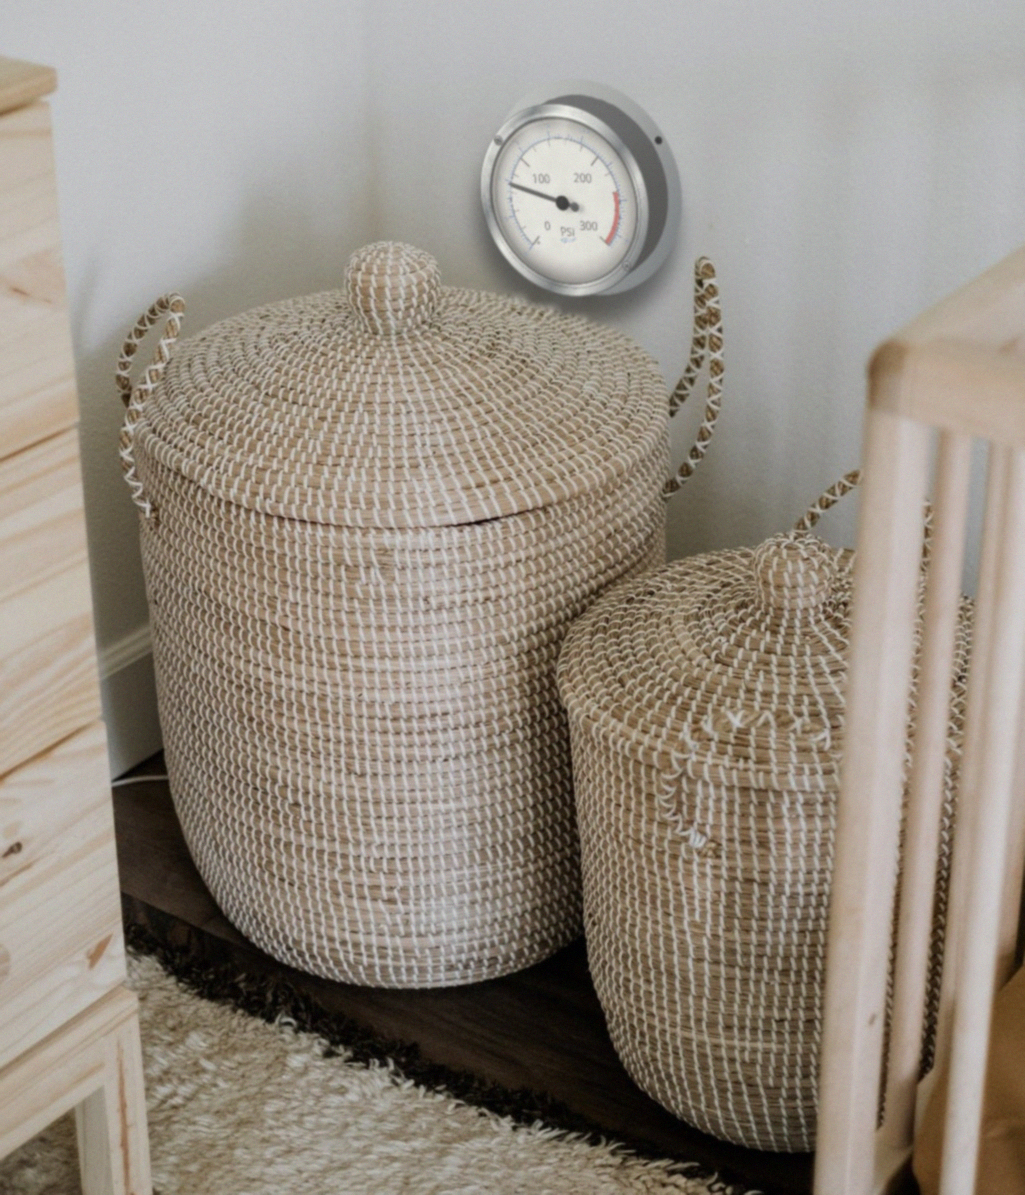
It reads 70,psi
